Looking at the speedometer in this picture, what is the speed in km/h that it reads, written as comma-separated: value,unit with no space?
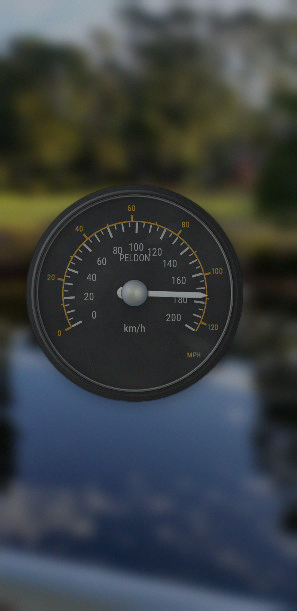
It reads 175,km/h
